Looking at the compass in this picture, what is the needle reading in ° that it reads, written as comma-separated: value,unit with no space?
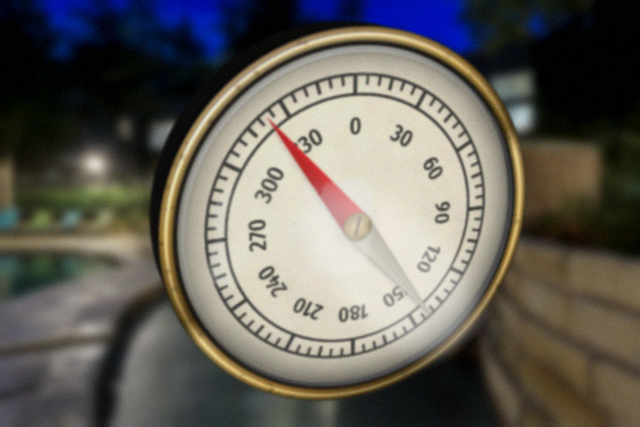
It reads 322.5,°
